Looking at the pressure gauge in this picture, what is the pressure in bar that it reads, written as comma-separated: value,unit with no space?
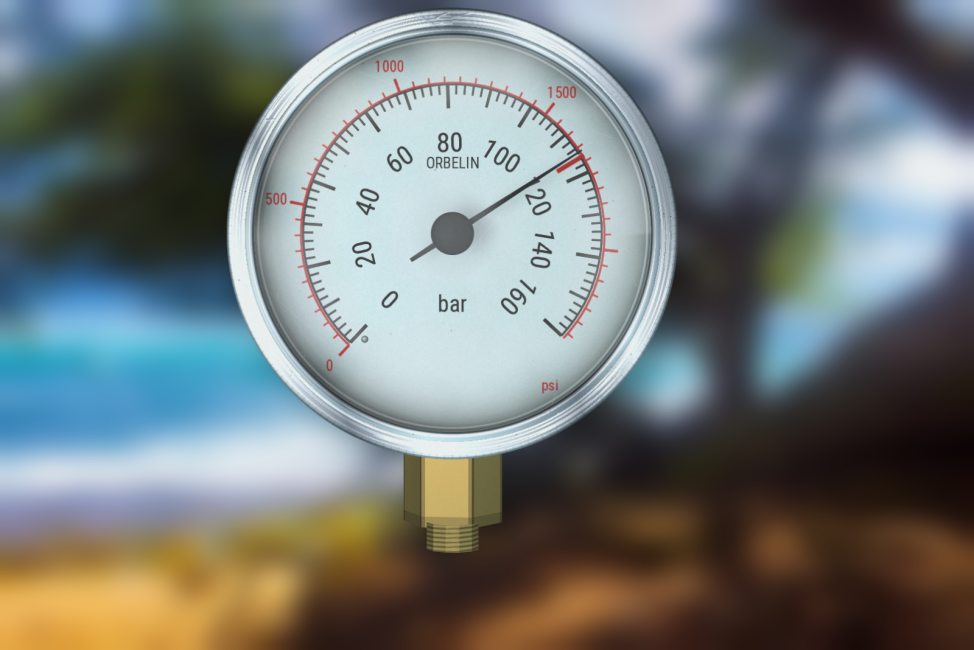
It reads 115,bar
